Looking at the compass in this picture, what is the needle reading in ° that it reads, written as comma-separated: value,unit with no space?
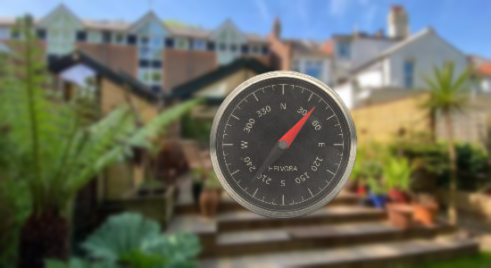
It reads 40,°
